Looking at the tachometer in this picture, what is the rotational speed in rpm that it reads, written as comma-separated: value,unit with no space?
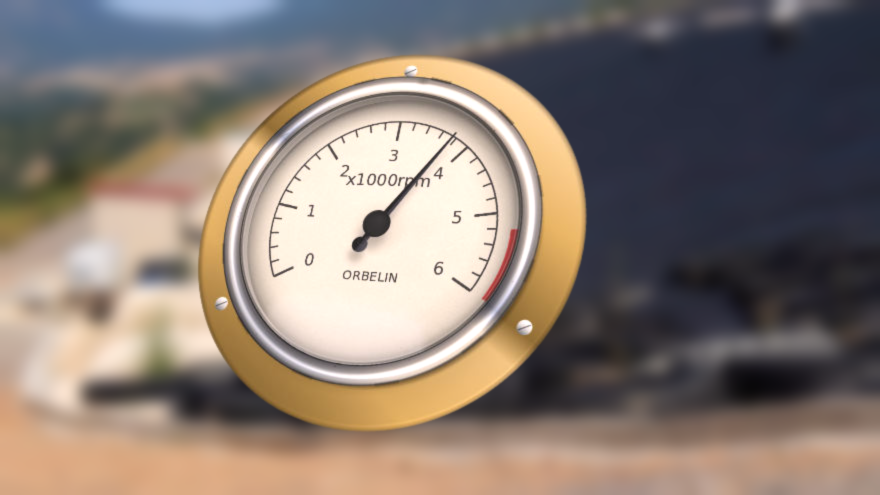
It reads 3800,rpm
